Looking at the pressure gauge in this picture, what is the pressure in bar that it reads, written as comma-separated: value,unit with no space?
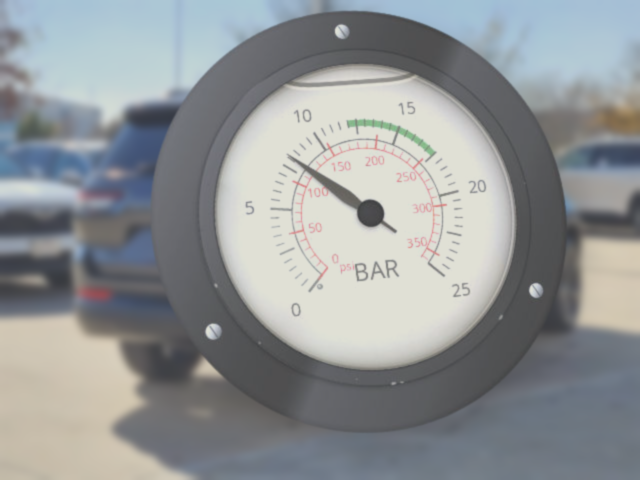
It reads 8,bar
